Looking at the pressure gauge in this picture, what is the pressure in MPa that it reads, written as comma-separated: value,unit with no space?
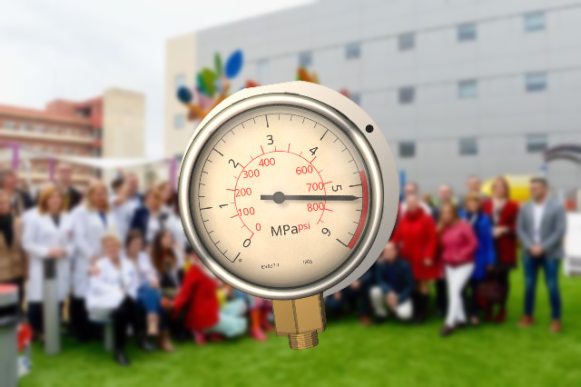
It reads 5.2,MPa
